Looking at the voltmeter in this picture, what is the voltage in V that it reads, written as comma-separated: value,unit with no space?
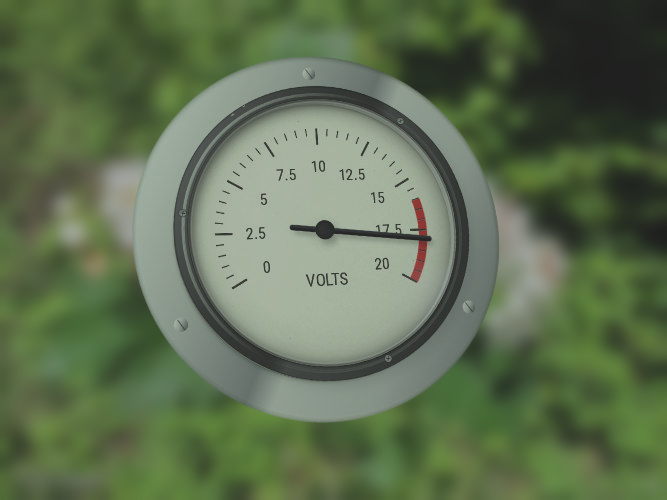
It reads 18,V
